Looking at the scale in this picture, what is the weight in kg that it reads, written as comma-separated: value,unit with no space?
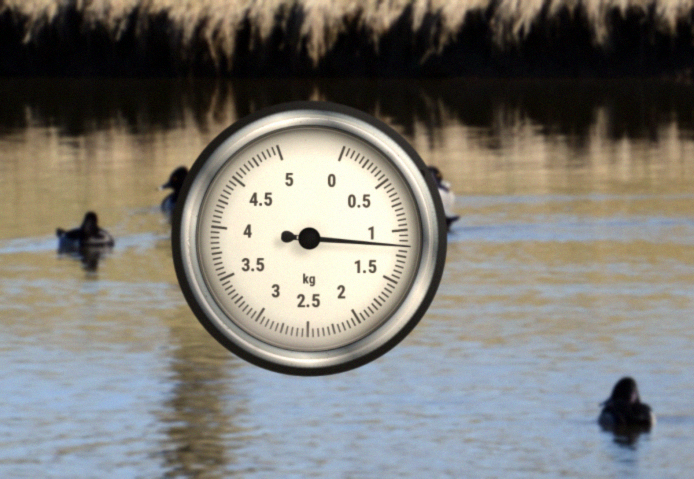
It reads 1.15,kg
